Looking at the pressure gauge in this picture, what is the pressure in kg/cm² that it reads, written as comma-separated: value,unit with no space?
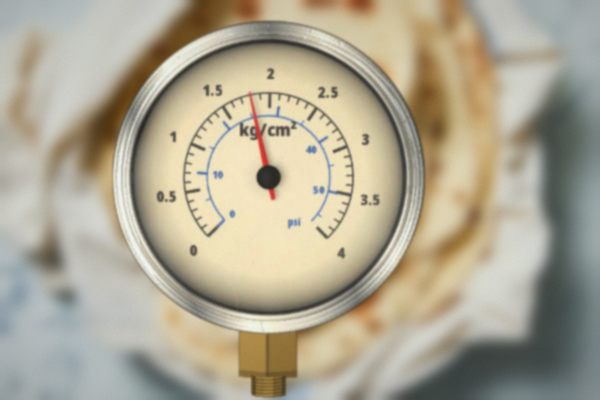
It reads 1.8,kg/cm²
